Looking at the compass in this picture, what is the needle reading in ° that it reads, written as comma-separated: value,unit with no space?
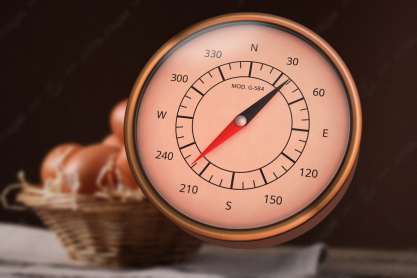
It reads 220,°
